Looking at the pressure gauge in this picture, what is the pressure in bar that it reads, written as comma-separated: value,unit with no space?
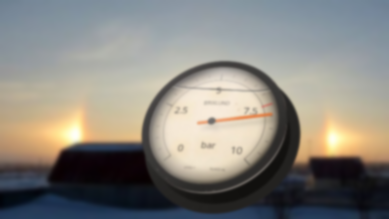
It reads 8,bar
